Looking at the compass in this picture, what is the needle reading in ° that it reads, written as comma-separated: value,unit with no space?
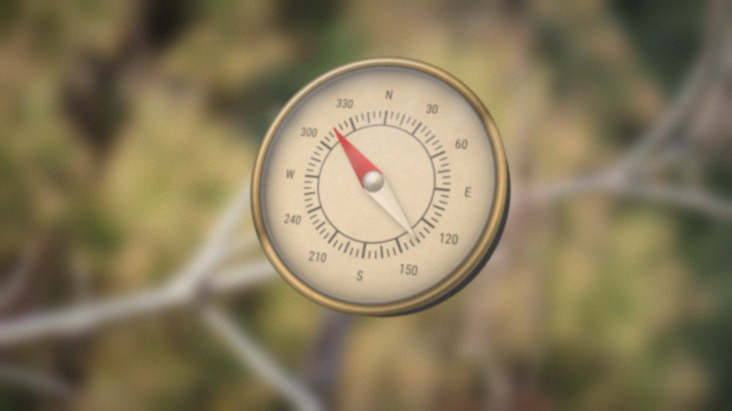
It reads 315,°
